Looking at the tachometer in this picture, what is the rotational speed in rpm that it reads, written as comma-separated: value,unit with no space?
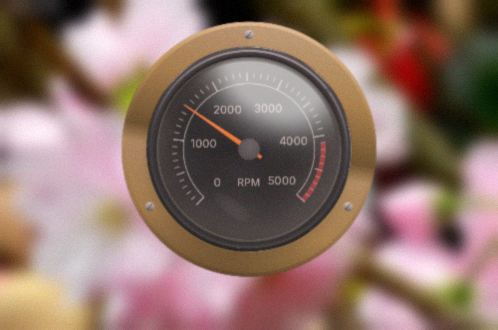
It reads 1500,rpm
